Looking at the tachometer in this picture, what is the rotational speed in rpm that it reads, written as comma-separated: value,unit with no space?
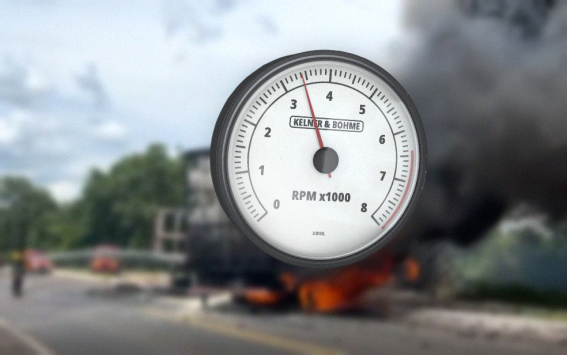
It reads 3400,rpm
